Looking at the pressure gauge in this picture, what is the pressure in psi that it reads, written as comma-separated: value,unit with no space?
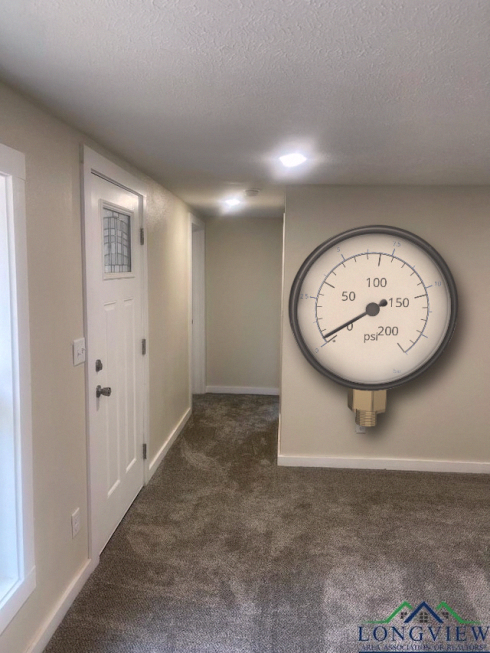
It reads 5,psi
